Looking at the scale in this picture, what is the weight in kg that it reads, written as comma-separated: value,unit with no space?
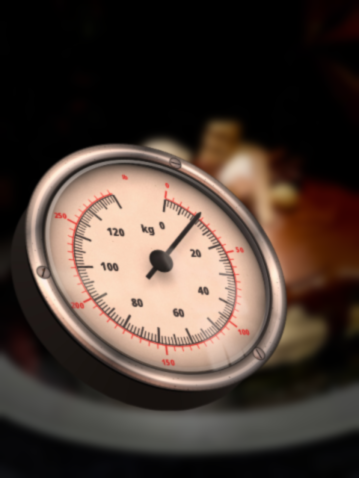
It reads 10,kg
